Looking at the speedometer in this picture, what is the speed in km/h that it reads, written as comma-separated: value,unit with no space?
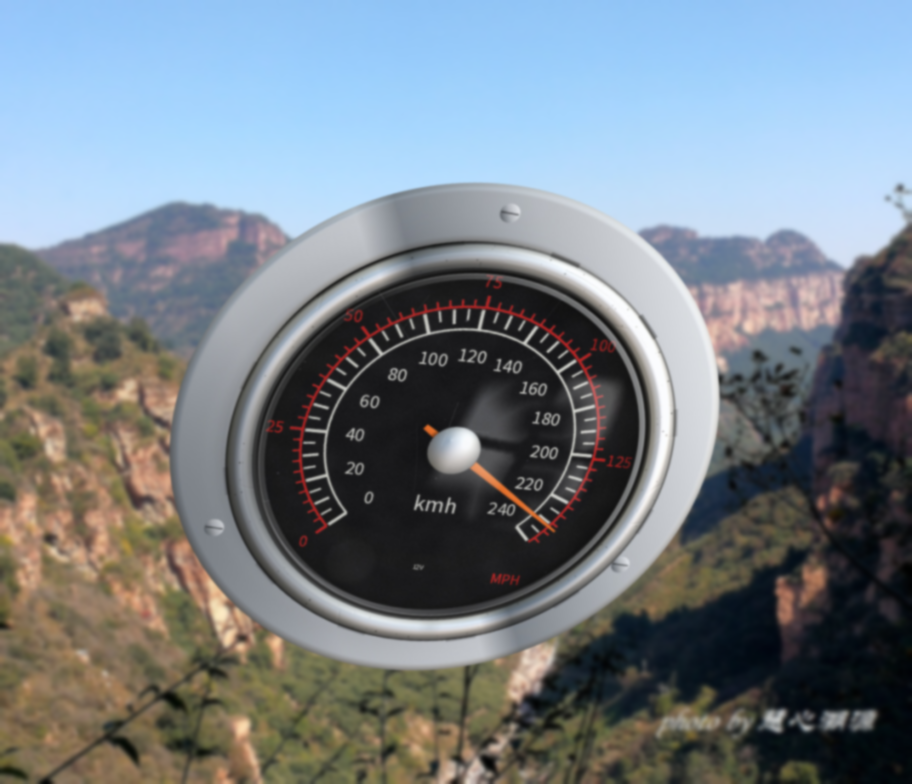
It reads 230,km/h
